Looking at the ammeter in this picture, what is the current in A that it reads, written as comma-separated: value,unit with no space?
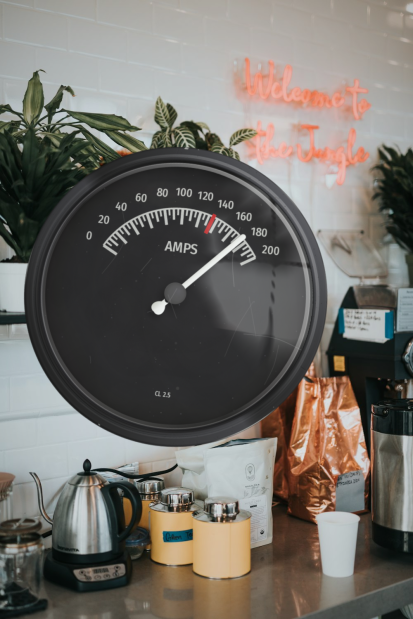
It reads 175,A
